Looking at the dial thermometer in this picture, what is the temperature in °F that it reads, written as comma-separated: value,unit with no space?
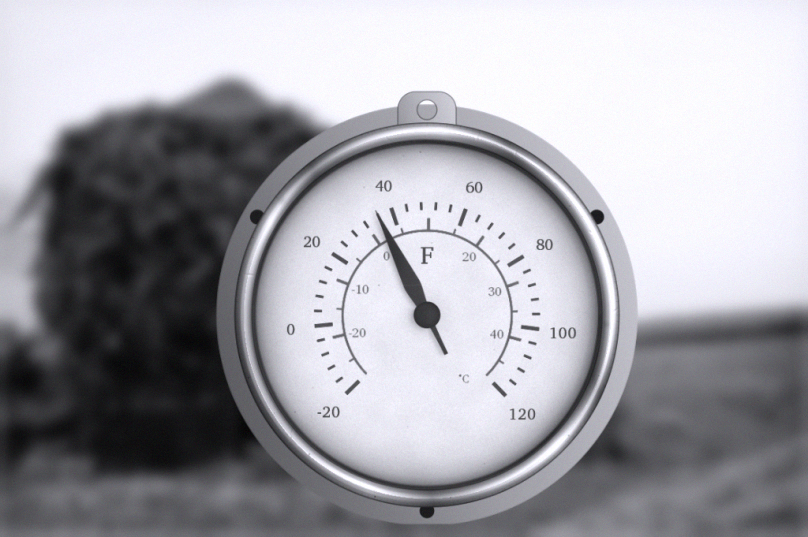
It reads 36,°F
